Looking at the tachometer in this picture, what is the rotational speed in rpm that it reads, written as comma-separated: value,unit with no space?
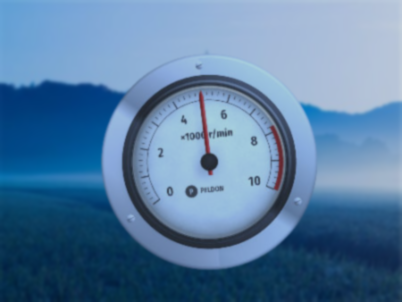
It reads 5000,rpm
